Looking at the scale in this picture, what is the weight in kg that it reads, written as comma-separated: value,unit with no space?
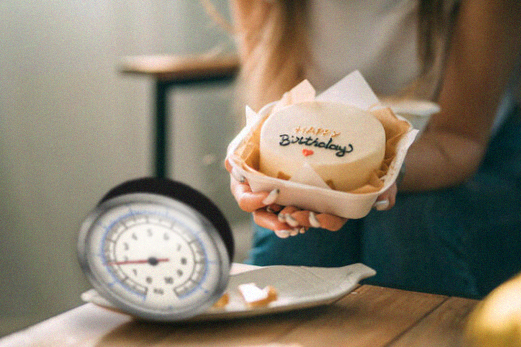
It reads 2,kg
